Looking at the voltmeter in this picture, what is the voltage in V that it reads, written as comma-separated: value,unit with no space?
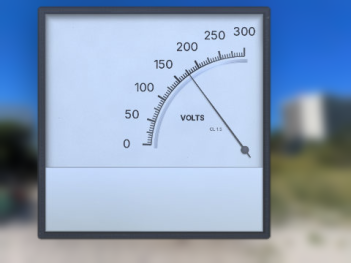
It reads 175,V
